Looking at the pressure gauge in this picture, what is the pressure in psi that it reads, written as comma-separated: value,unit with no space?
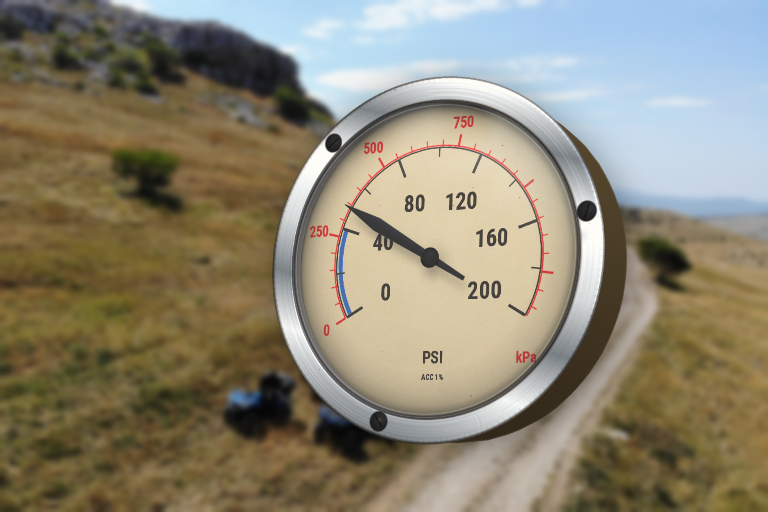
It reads 50,psi
